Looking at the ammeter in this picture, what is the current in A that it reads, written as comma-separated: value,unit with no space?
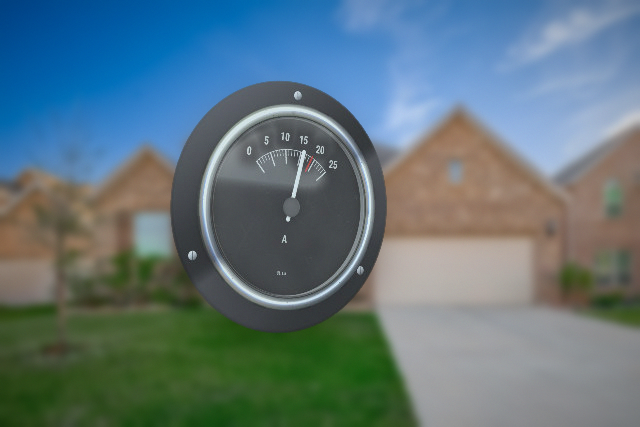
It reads 15,A
